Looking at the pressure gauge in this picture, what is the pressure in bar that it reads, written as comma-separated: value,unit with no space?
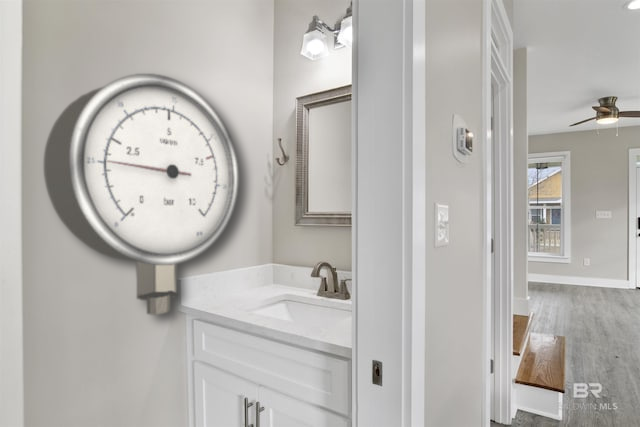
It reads 1.75,bar
